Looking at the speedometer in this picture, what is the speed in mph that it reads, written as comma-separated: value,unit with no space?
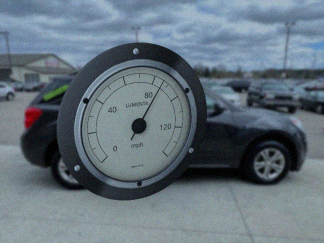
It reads 85,mph
